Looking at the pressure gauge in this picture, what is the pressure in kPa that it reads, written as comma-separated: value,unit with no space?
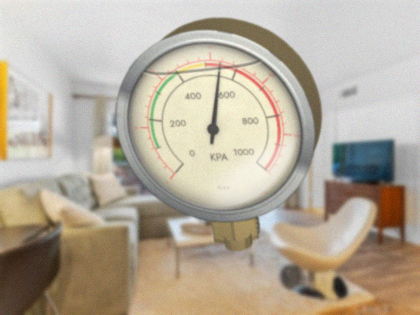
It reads 550,kPa
